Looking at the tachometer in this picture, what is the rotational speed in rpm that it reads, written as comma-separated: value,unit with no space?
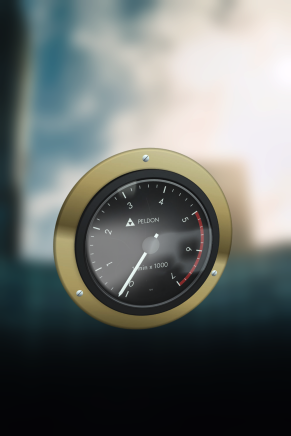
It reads 200,rpm
